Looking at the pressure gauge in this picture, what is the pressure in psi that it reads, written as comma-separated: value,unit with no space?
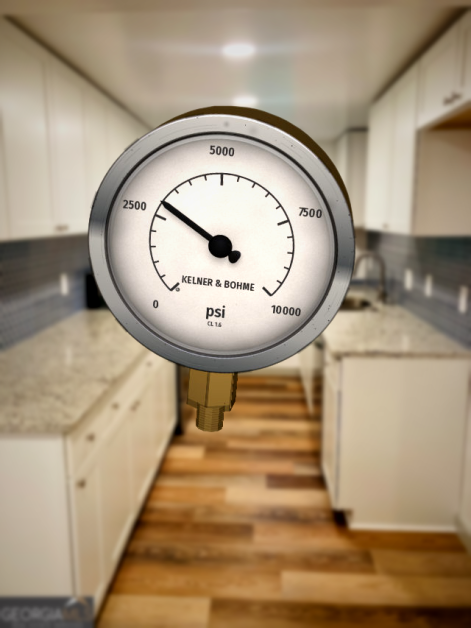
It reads 3000,psi
